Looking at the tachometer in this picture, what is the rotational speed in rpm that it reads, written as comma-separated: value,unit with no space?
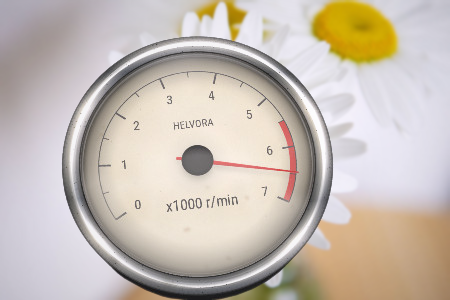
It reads 6500,rpm
